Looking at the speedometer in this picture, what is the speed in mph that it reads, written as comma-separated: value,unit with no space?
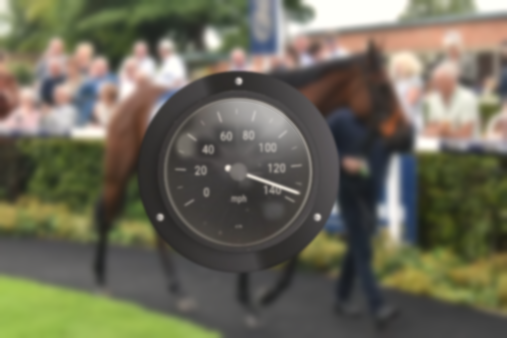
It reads 135,mph
